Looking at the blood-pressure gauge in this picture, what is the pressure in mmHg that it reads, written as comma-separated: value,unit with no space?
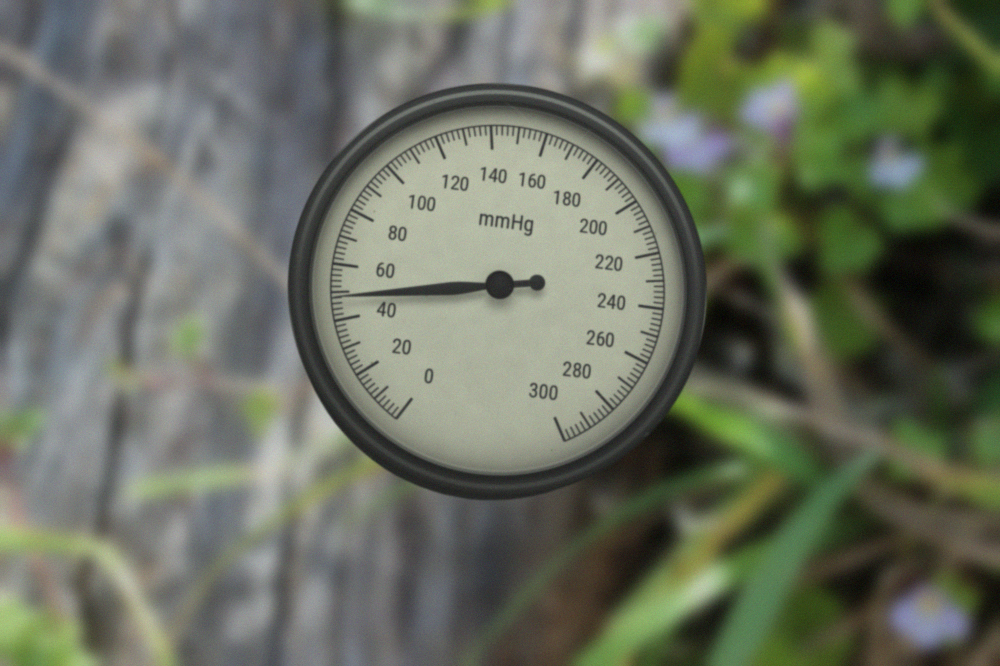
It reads 48,mmHg
